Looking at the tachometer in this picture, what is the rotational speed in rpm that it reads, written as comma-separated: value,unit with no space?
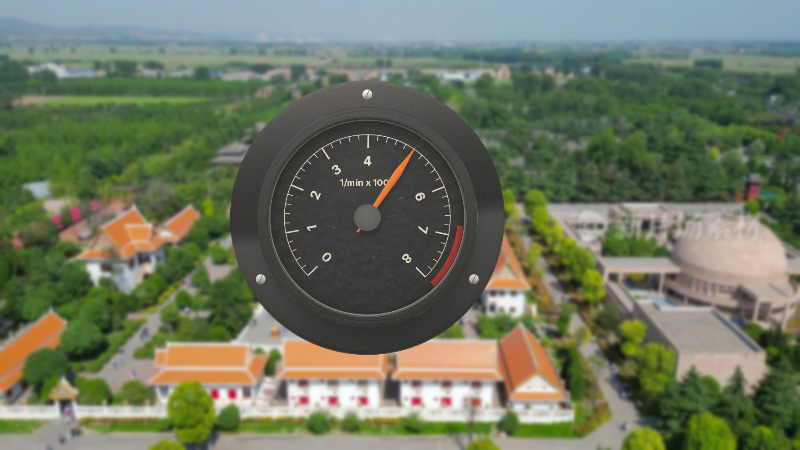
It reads 5000,rpm
